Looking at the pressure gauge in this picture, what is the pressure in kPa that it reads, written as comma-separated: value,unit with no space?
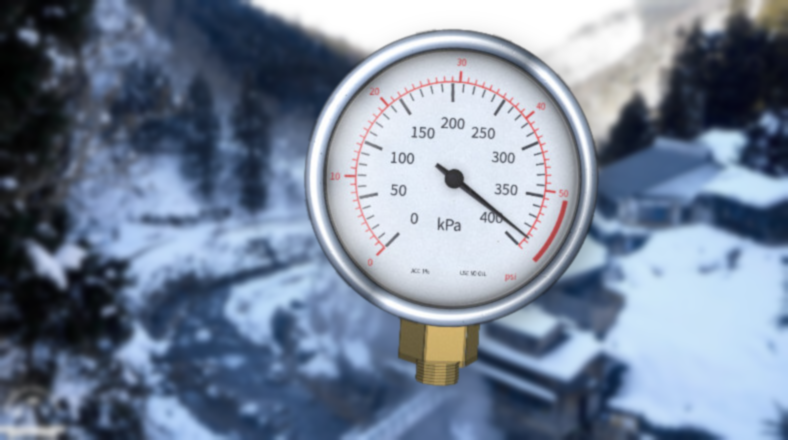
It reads 390,kPa
